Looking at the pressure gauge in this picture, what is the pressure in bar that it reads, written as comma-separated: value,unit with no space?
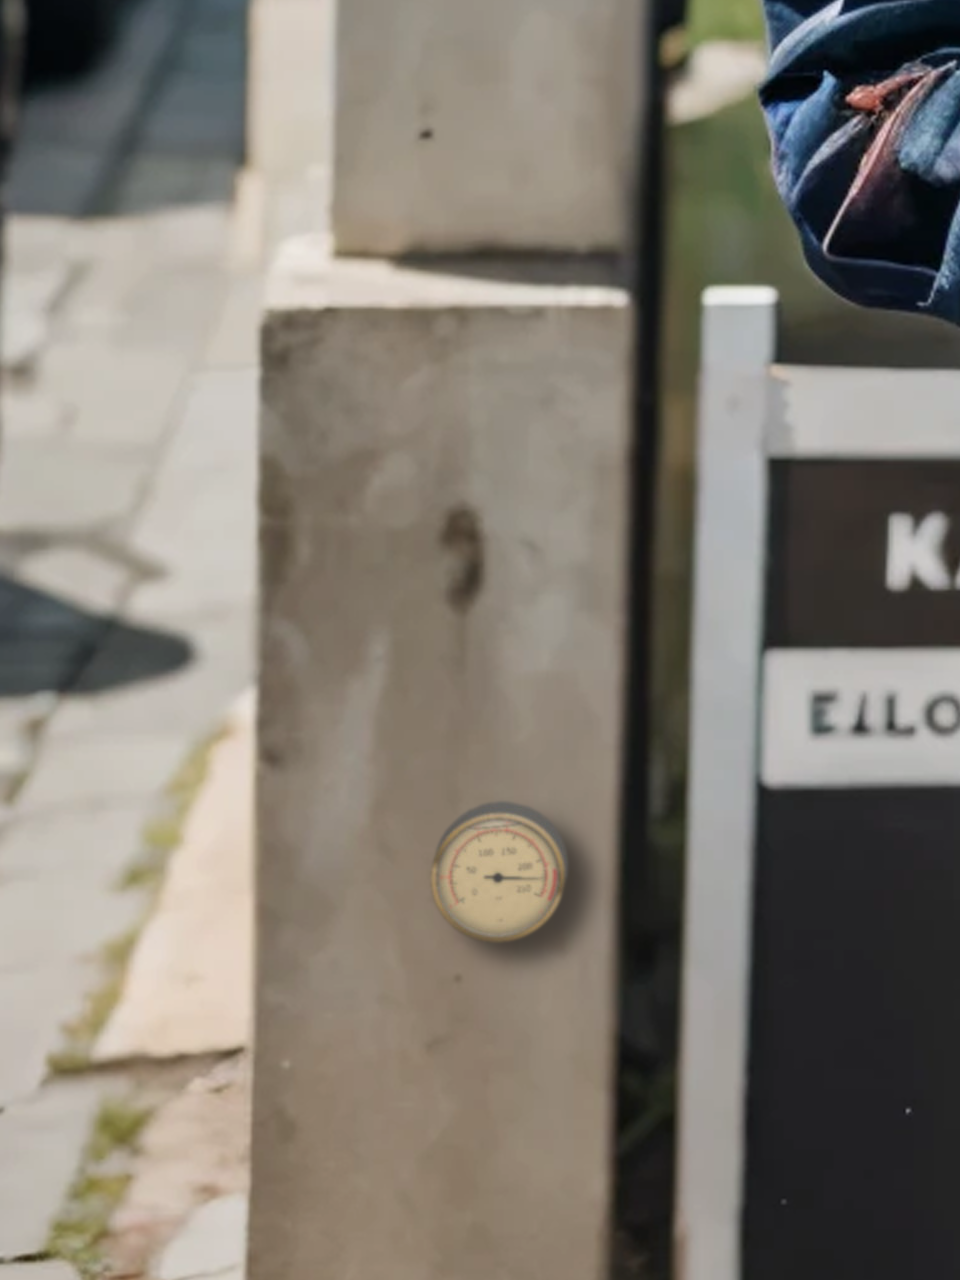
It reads 225,bar
